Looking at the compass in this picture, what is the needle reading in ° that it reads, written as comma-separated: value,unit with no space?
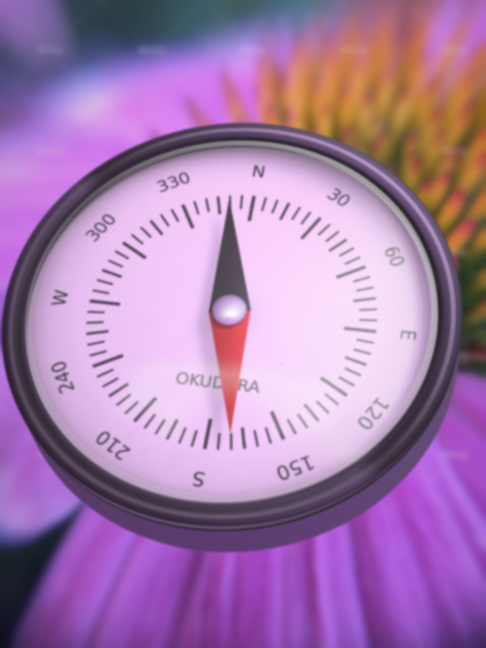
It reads 170,°
